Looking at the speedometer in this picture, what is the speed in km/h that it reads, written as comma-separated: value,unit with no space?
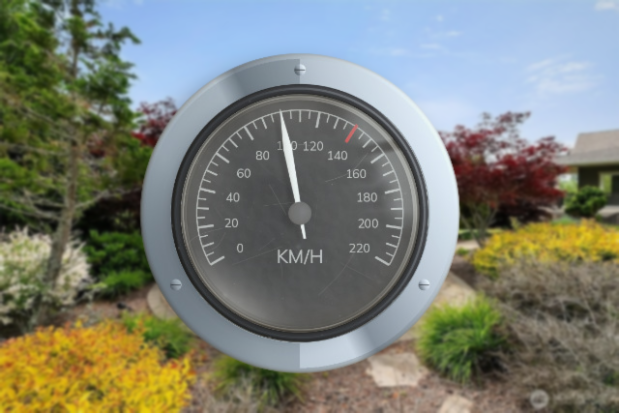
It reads 100,km/h
